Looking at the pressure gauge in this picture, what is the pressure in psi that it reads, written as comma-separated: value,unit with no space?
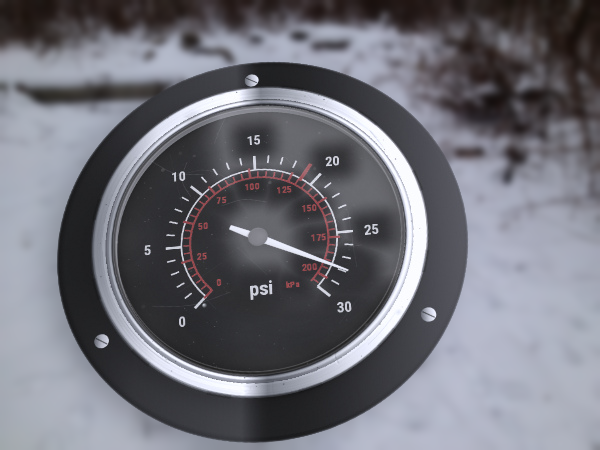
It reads 28,psi
